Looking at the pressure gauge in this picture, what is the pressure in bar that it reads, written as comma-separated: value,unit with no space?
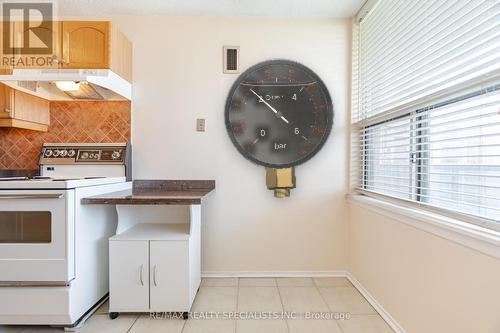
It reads 2,bar
